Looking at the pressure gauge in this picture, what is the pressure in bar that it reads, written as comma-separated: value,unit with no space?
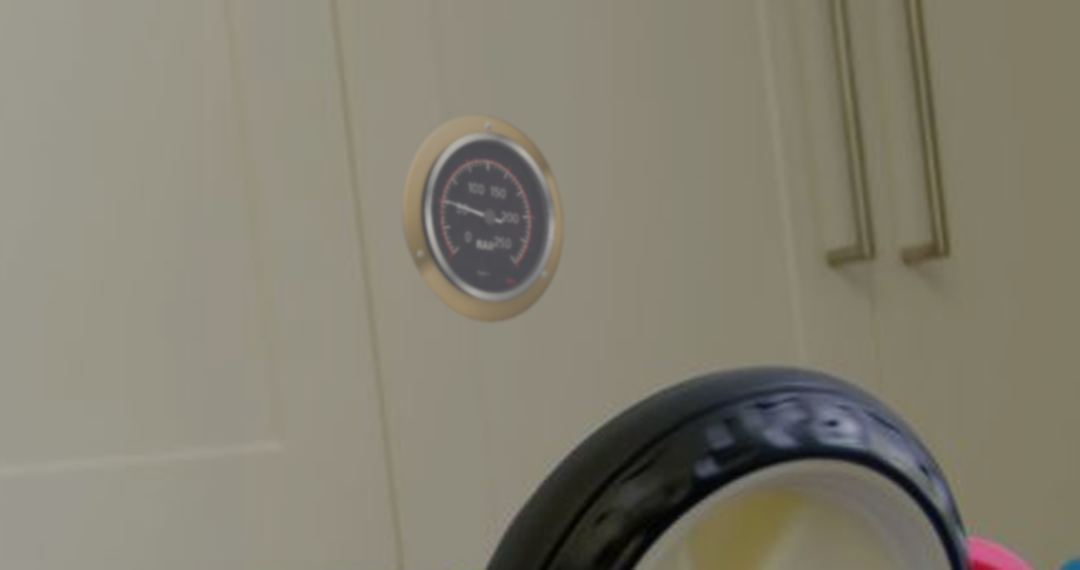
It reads 50,bar
